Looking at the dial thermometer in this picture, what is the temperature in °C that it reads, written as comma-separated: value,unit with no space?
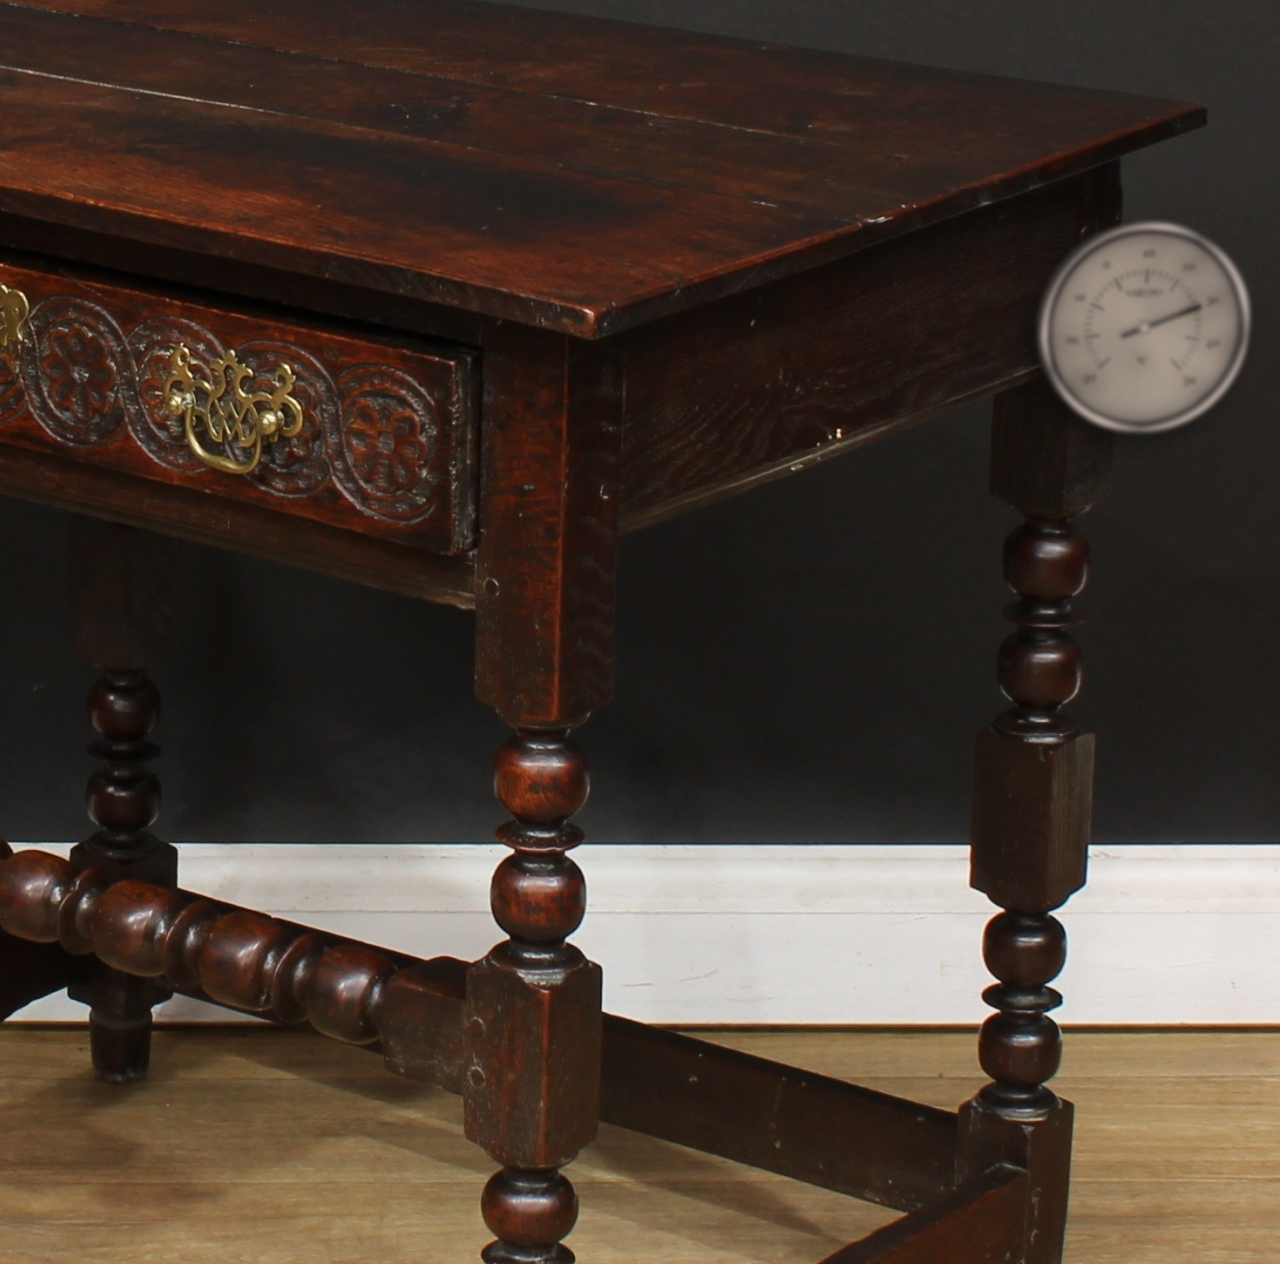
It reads 30,°C
